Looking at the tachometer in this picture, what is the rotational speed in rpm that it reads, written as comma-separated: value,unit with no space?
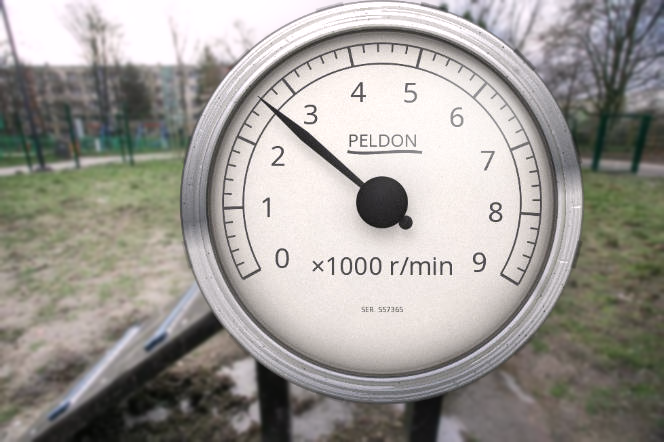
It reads 2600,rpm
